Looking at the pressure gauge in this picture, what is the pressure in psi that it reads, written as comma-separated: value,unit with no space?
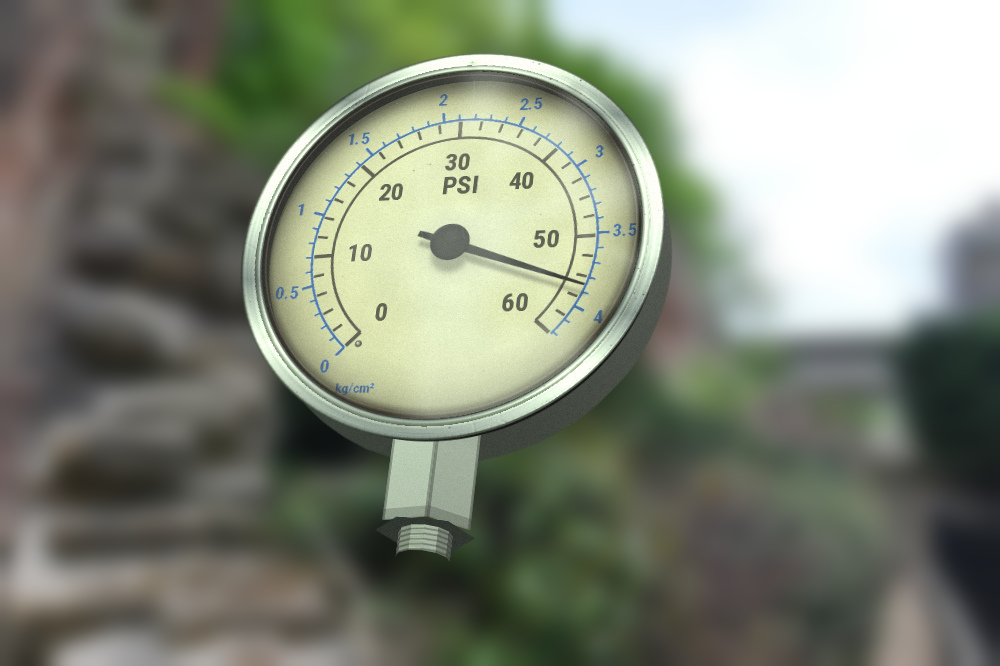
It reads 55,psi
